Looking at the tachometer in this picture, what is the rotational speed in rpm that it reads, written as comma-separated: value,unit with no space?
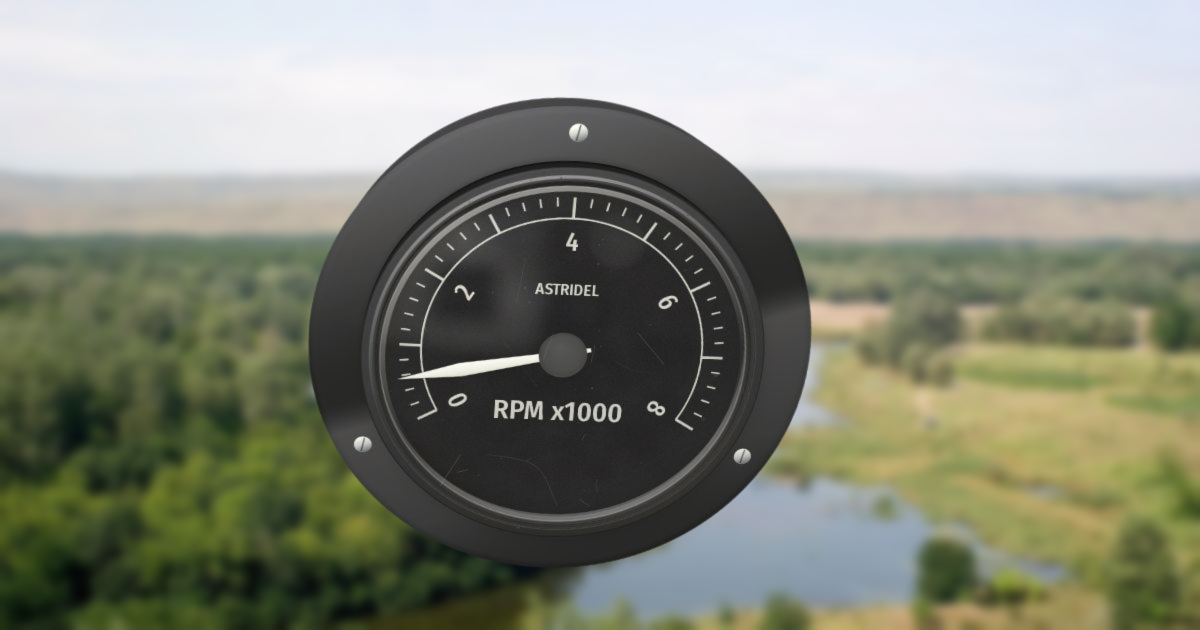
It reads 600,rpm
